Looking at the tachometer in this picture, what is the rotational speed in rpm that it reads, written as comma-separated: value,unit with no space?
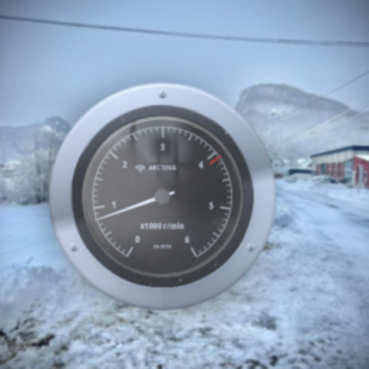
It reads 800,rpm
